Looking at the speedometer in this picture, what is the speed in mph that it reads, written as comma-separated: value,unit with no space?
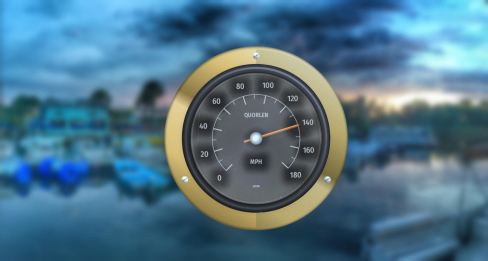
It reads 140,mph
